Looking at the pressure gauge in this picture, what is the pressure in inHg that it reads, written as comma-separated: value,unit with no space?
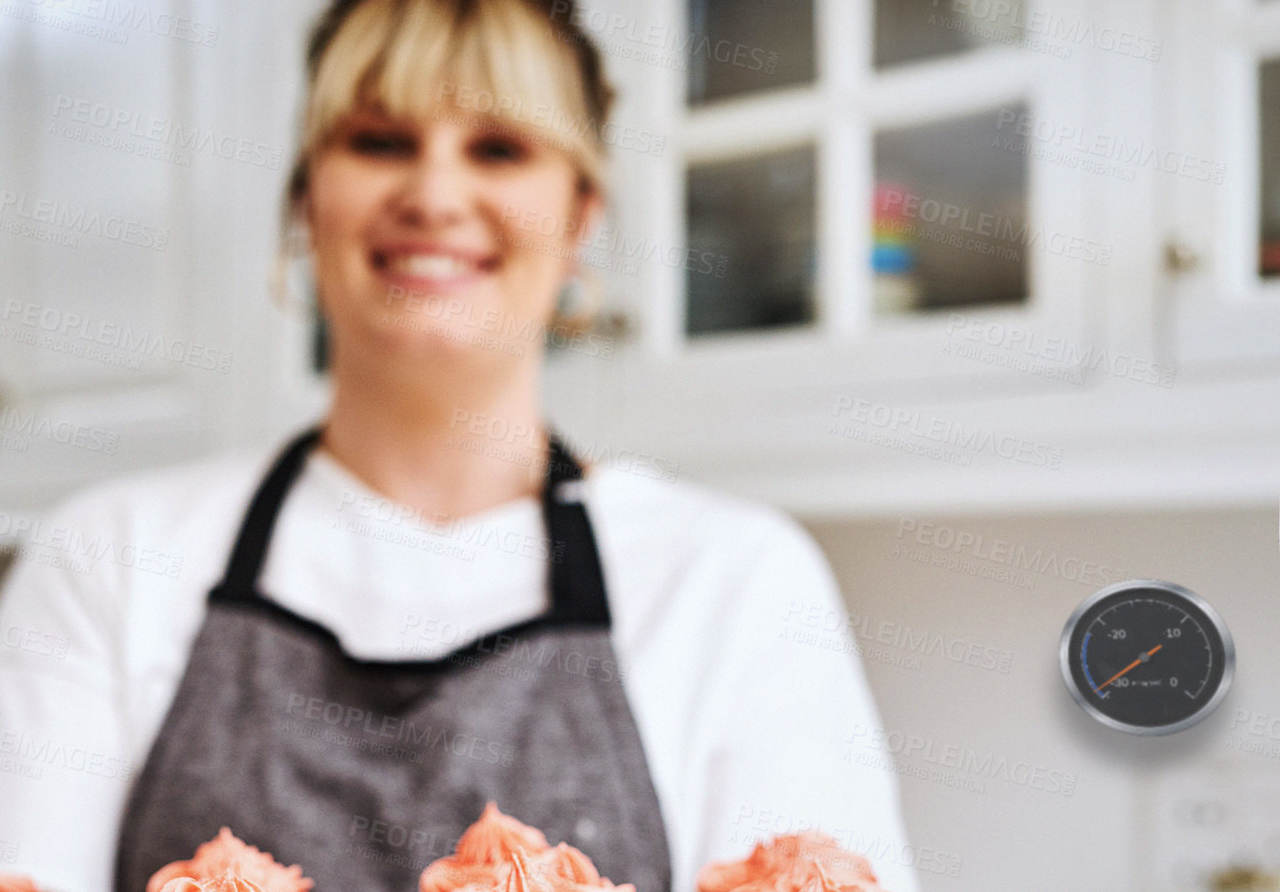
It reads -29,inHg
